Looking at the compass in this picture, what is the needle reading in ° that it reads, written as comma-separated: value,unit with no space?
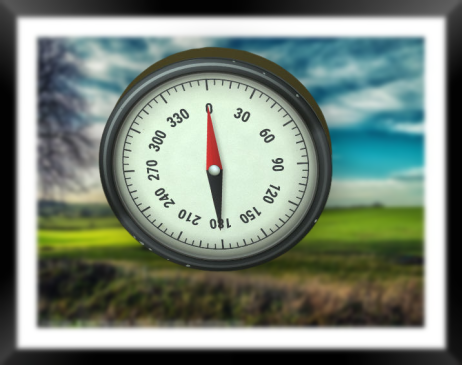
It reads 0,°
